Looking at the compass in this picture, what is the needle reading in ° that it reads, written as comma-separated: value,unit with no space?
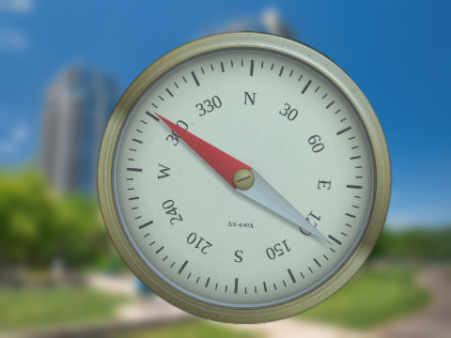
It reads 302.5,°
